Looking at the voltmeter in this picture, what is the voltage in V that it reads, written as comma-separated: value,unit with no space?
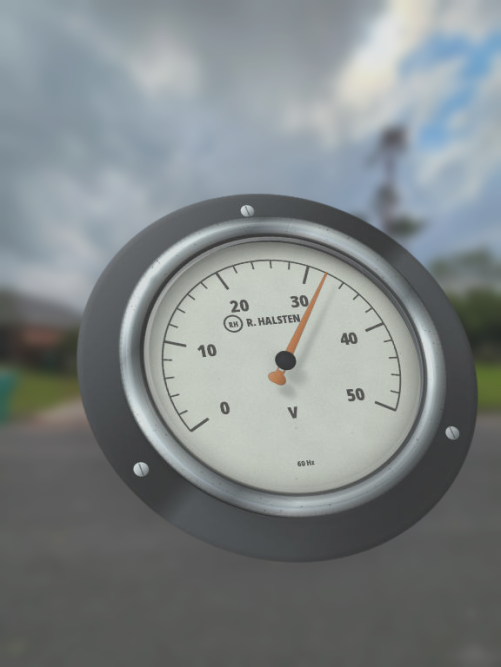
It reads 32,V
